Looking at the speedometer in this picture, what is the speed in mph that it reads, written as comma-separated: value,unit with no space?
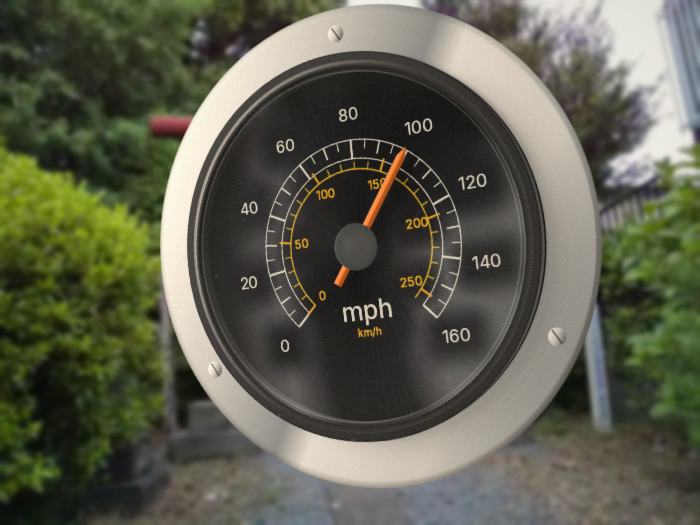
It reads 100,mph
